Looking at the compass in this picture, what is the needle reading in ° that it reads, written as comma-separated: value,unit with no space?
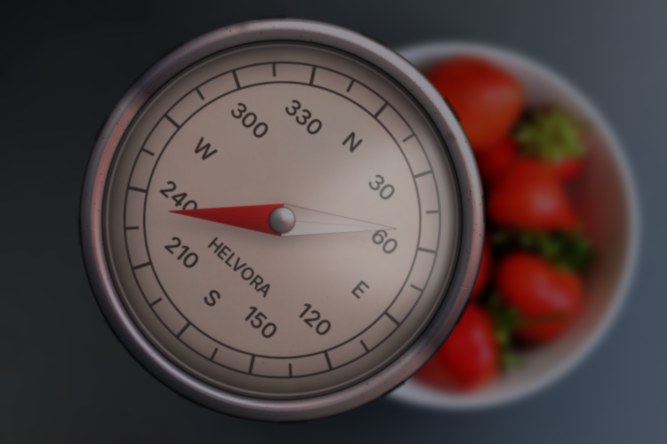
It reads 232.5,°
